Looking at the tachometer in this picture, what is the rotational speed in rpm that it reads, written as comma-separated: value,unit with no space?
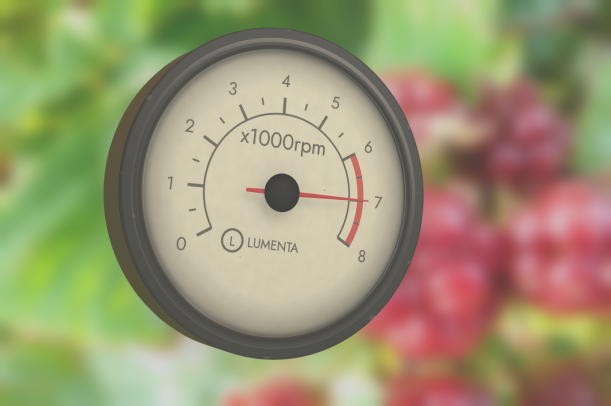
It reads 7000,rpm
